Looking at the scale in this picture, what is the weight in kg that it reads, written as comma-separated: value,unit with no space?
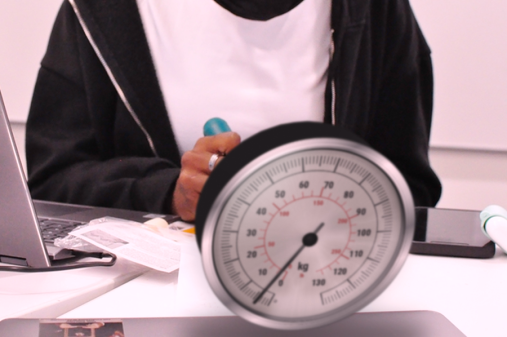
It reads 5,kg
